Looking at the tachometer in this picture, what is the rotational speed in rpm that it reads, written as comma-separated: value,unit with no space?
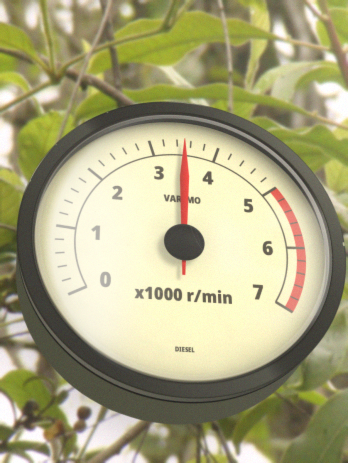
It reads 3500,rpm
